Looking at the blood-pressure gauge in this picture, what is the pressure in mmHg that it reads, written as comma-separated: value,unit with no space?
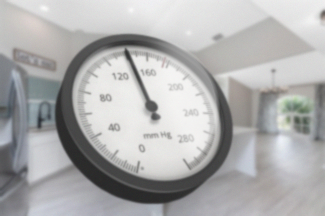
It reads 140,mmHg
